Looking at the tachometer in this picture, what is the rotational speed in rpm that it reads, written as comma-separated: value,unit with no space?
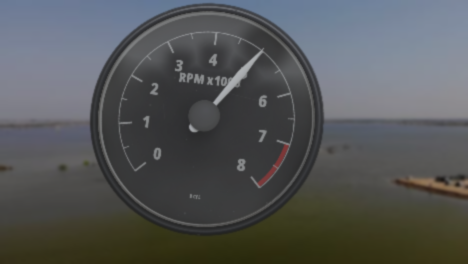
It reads 5000,rpm
